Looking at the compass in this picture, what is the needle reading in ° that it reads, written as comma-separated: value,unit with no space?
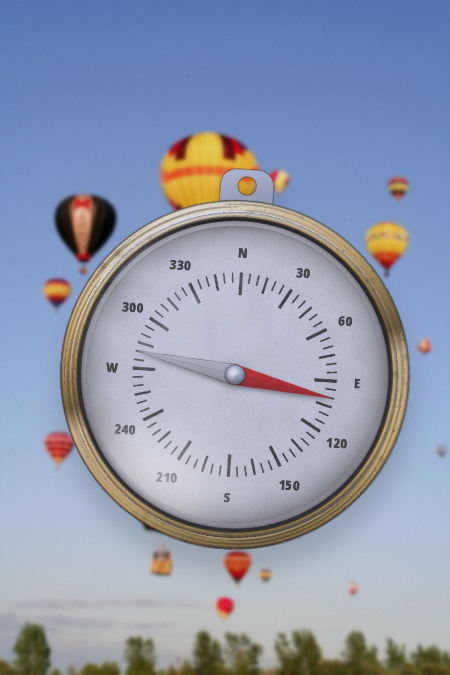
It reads 100,°
